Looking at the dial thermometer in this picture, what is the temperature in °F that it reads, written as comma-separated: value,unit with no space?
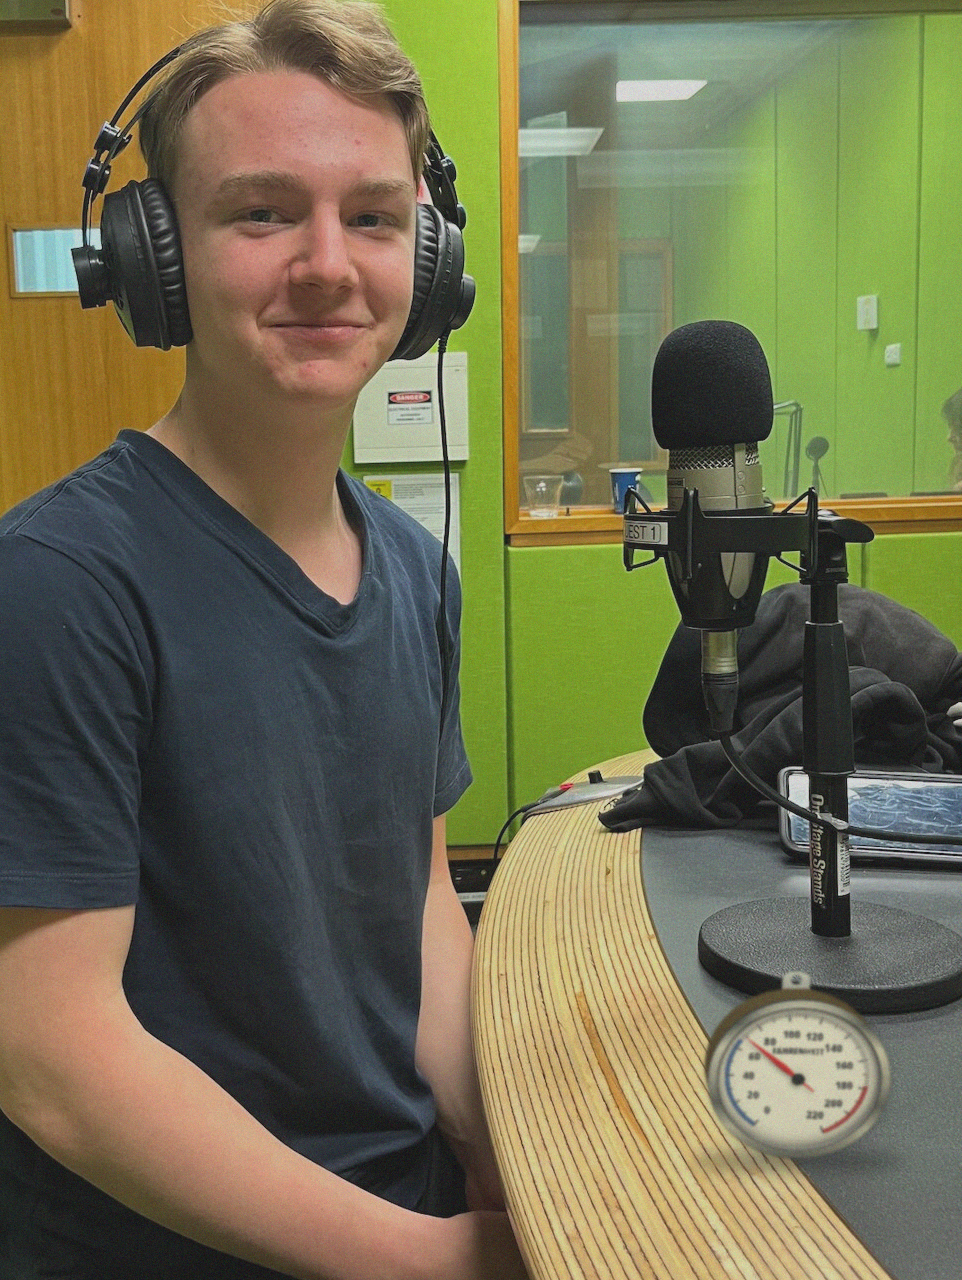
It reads 70,°F
